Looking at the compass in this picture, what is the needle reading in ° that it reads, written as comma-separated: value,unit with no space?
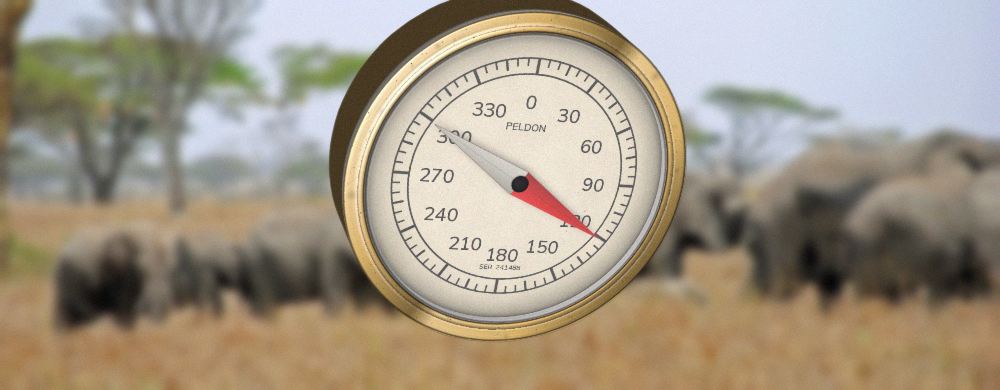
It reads 120,°
